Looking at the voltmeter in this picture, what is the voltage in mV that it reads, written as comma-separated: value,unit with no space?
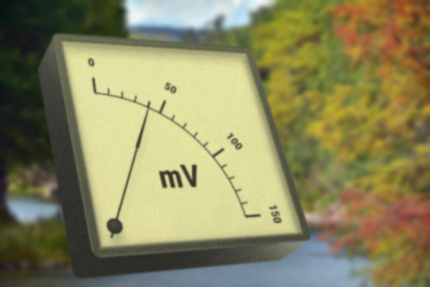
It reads 40,mV
